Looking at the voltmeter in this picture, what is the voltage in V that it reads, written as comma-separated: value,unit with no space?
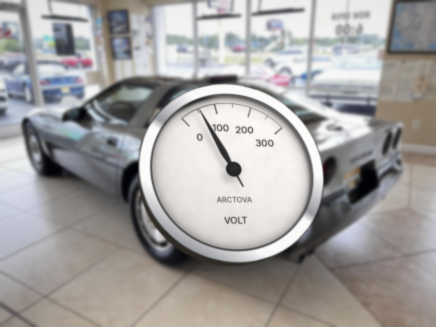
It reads 50,V
